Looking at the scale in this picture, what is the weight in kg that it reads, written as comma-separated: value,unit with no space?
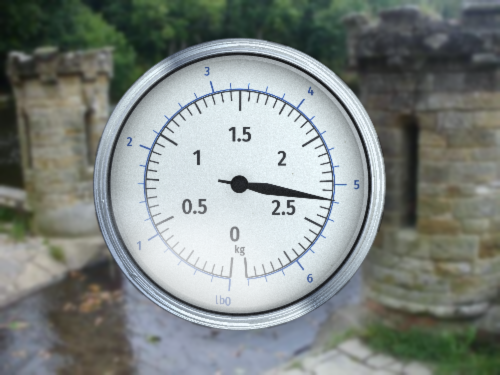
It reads 2.35,kg
